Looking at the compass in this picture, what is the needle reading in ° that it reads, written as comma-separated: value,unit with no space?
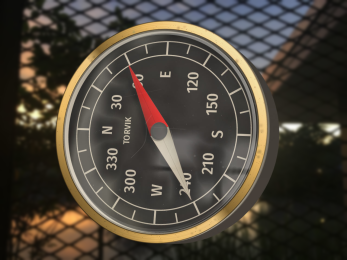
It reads 60,°
